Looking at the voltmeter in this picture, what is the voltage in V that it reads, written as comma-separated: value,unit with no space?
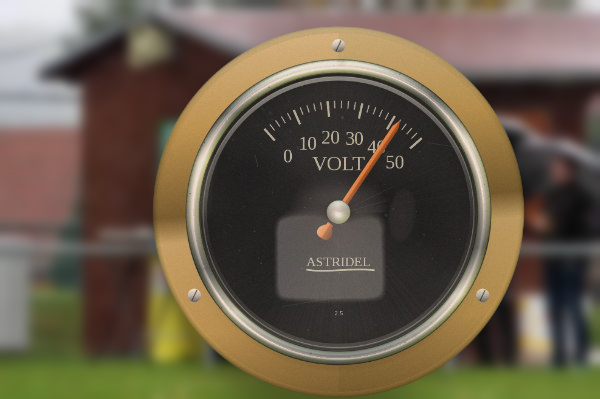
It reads 42,V
